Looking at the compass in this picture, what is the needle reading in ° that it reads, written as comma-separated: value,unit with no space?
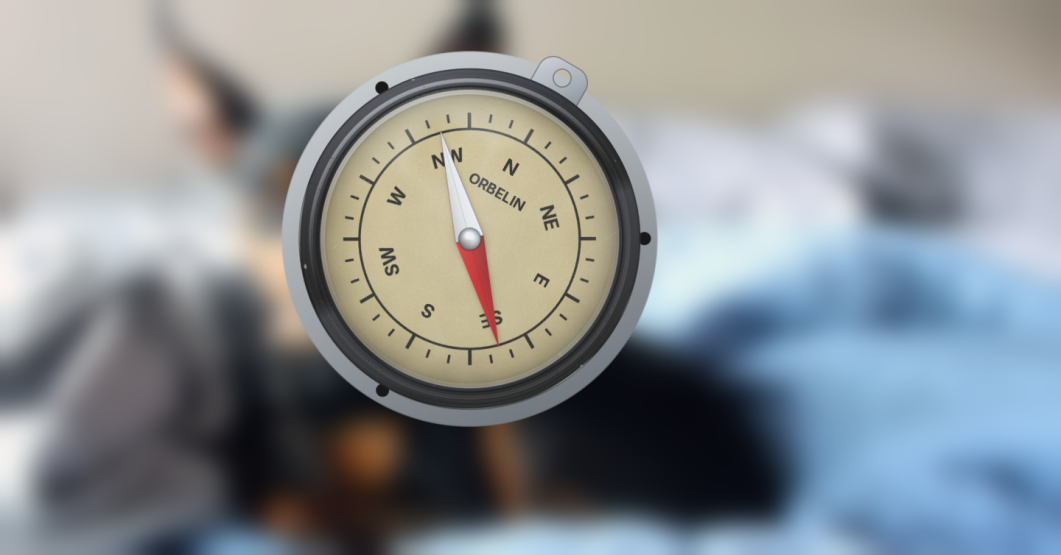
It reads 135,°
